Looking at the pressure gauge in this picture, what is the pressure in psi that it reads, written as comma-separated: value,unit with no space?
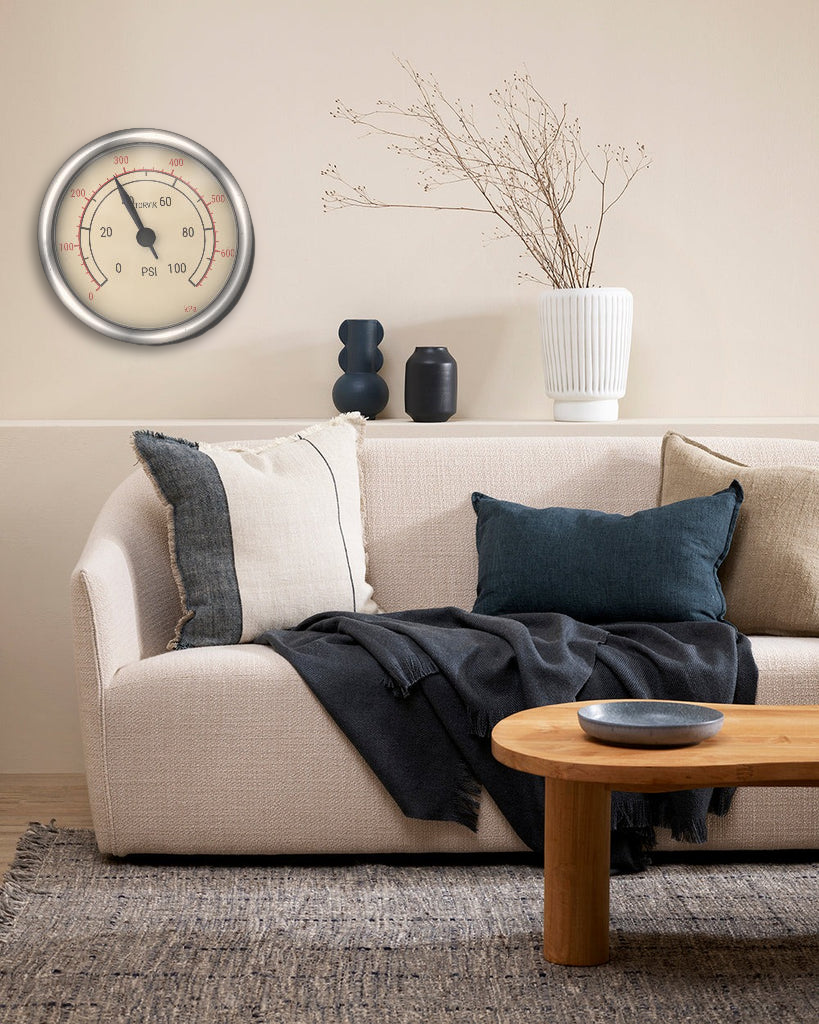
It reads 40,psi
